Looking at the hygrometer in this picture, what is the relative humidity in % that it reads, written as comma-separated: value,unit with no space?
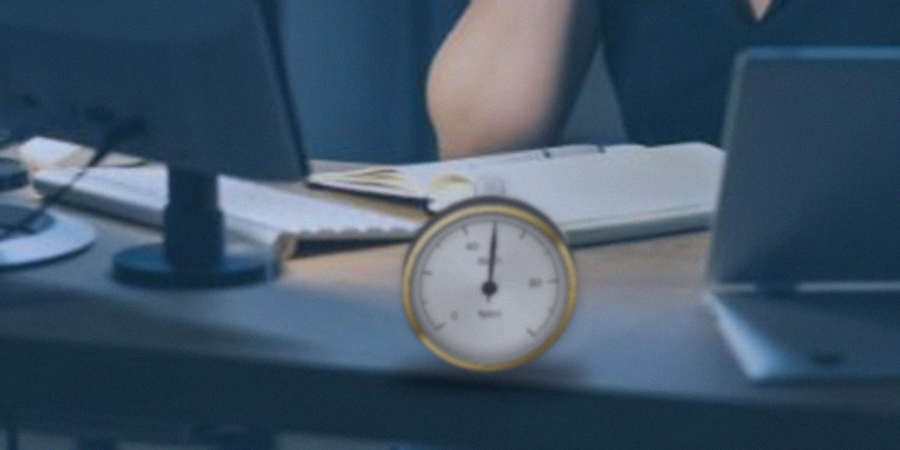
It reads 50,%
